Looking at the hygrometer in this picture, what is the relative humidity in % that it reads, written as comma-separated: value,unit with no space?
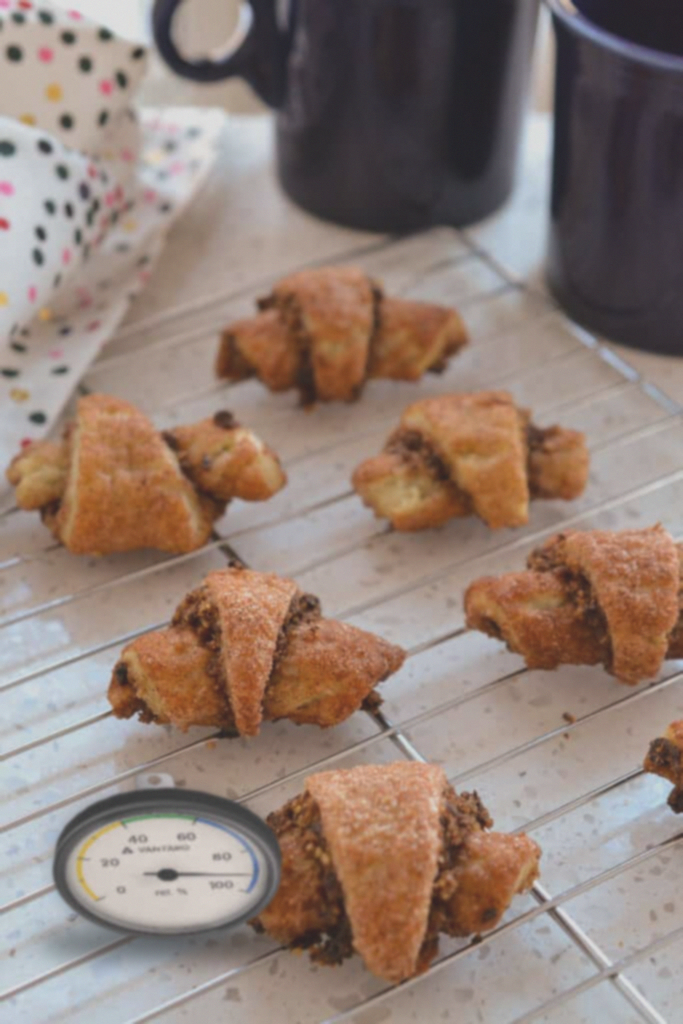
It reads 90,%
